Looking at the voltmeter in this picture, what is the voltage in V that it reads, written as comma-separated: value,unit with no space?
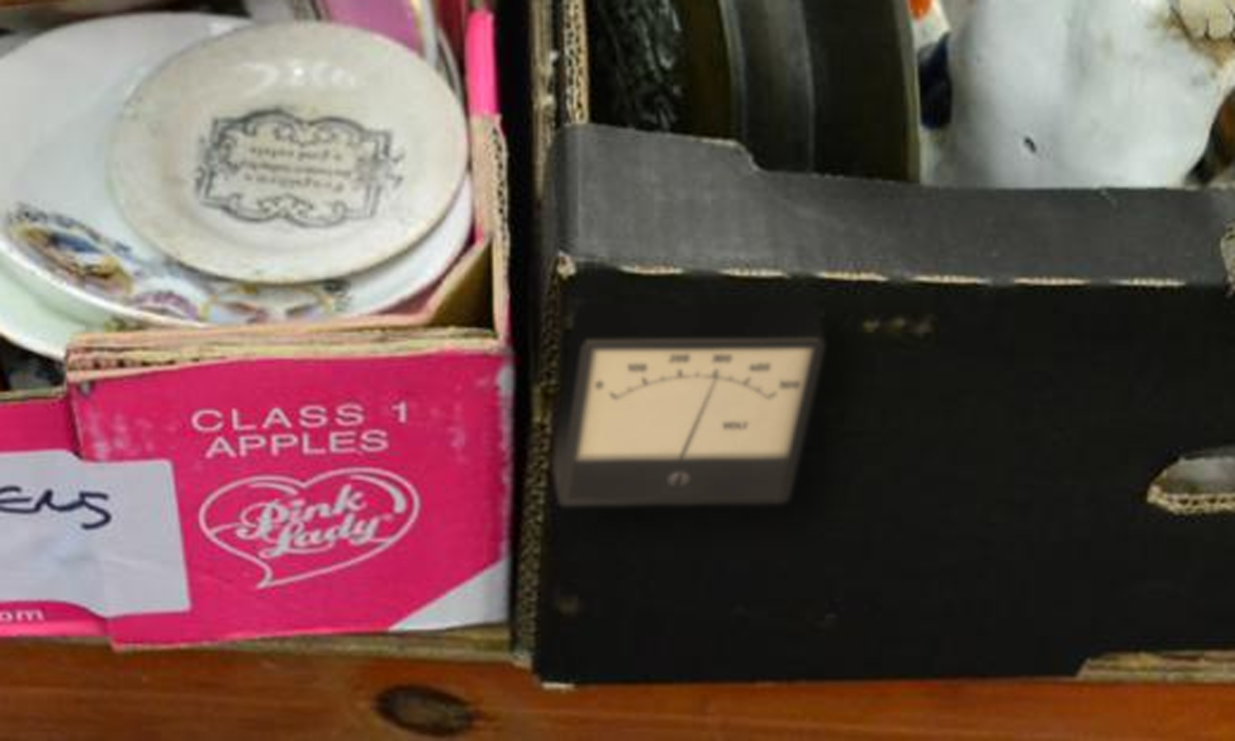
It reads 300,V
